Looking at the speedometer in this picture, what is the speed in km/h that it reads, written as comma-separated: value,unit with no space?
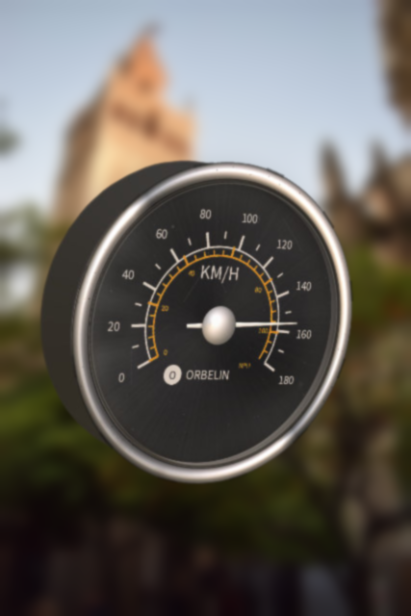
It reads 155,km/h
